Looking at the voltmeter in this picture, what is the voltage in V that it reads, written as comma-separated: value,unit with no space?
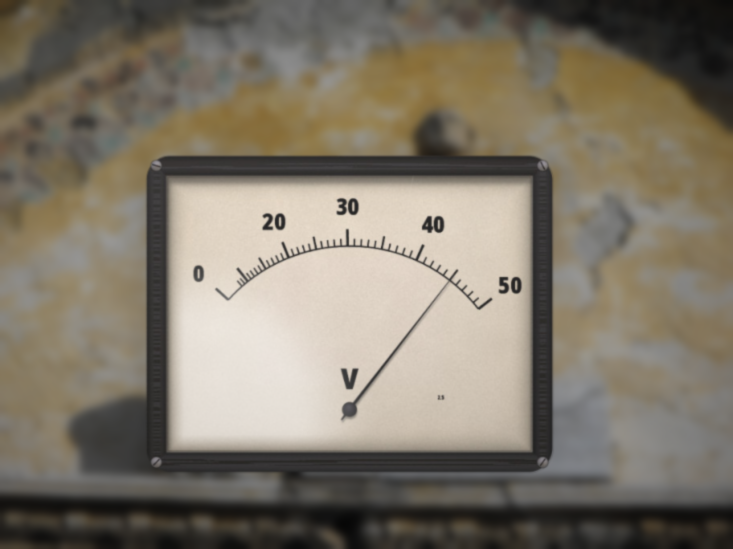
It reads 45,V
